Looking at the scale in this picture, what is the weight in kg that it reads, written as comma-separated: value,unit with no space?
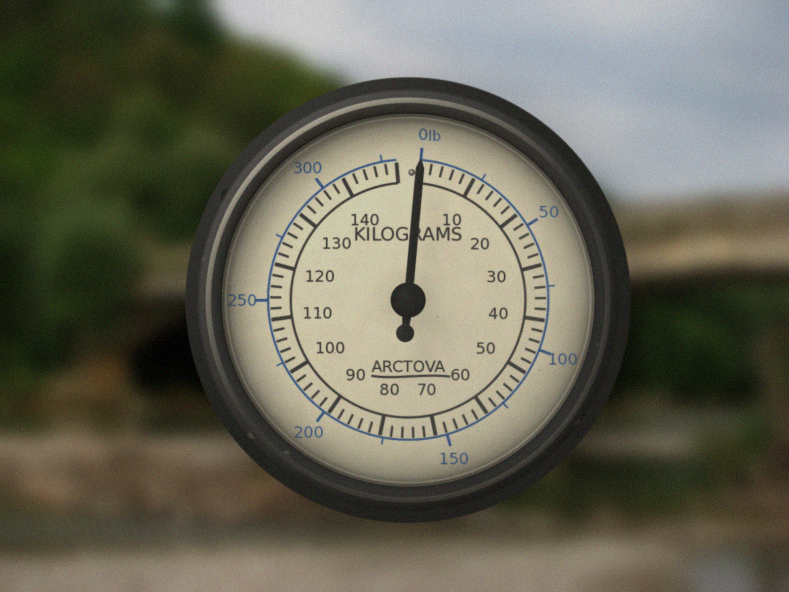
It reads 0,kg
